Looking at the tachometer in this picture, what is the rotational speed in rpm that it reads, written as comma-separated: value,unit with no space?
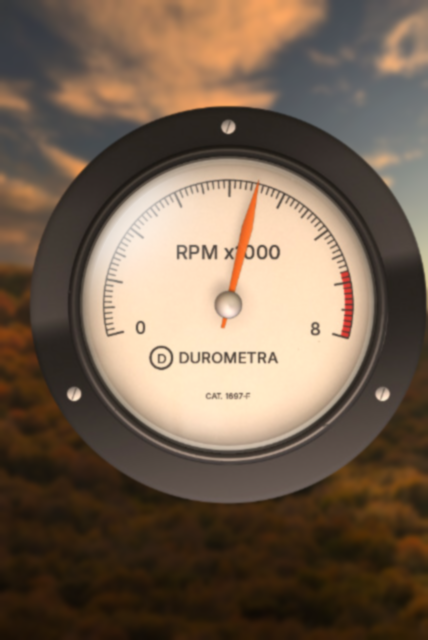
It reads 4500,rpm
